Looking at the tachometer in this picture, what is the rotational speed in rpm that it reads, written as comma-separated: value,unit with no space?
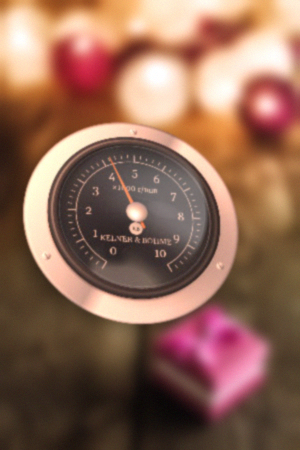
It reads 4200,rpm
